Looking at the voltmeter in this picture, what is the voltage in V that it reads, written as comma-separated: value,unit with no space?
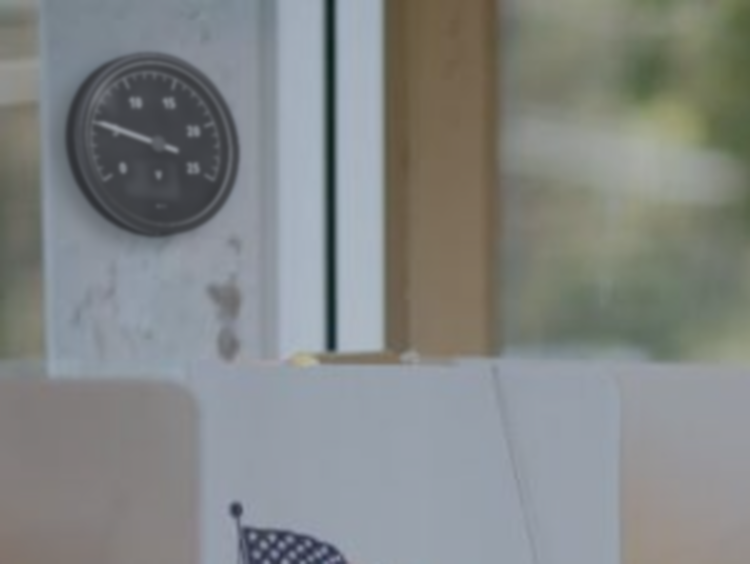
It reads 5,V
